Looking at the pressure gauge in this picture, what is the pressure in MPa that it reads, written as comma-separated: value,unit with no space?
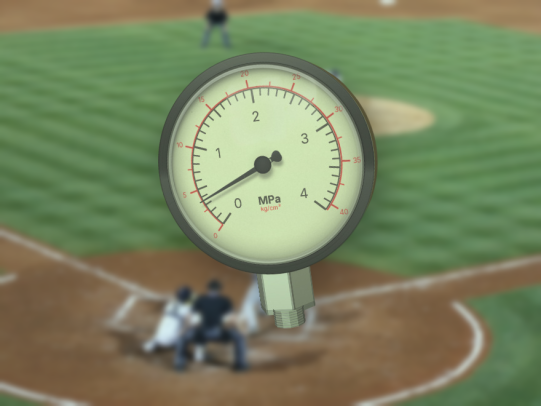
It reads 0.35,MPa
